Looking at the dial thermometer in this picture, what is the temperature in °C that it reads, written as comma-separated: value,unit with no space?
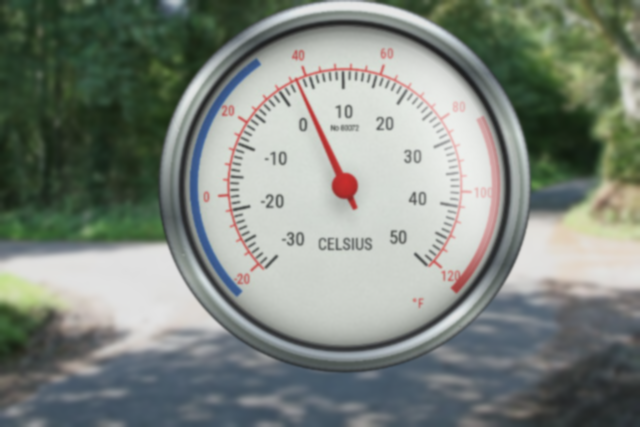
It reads 3,°C
